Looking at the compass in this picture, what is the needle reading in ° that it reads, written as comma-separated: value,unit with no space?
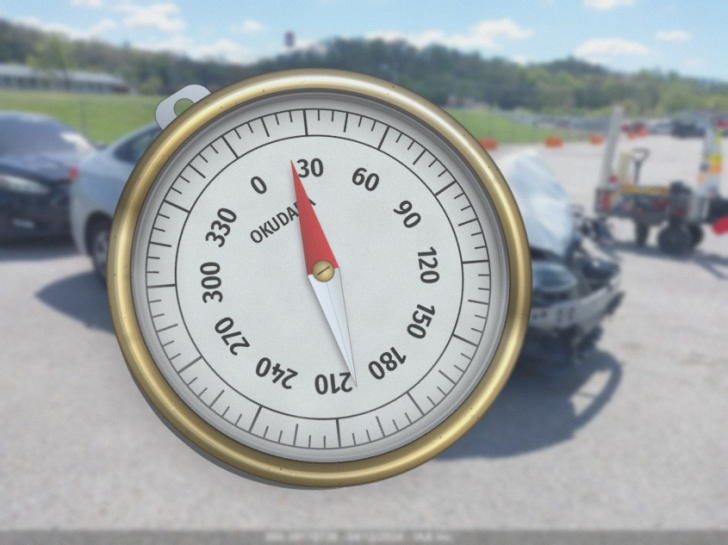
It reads 20,°
